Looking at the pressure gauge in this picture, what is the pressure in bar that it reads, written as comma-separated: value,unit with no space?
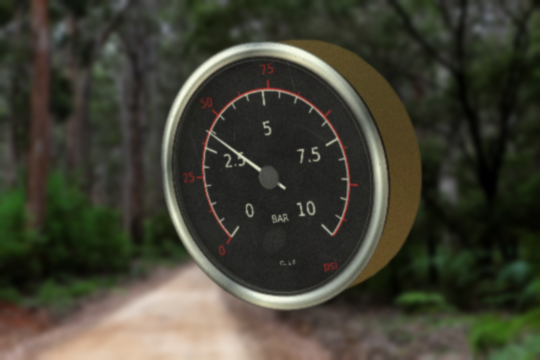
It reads 3,bar
